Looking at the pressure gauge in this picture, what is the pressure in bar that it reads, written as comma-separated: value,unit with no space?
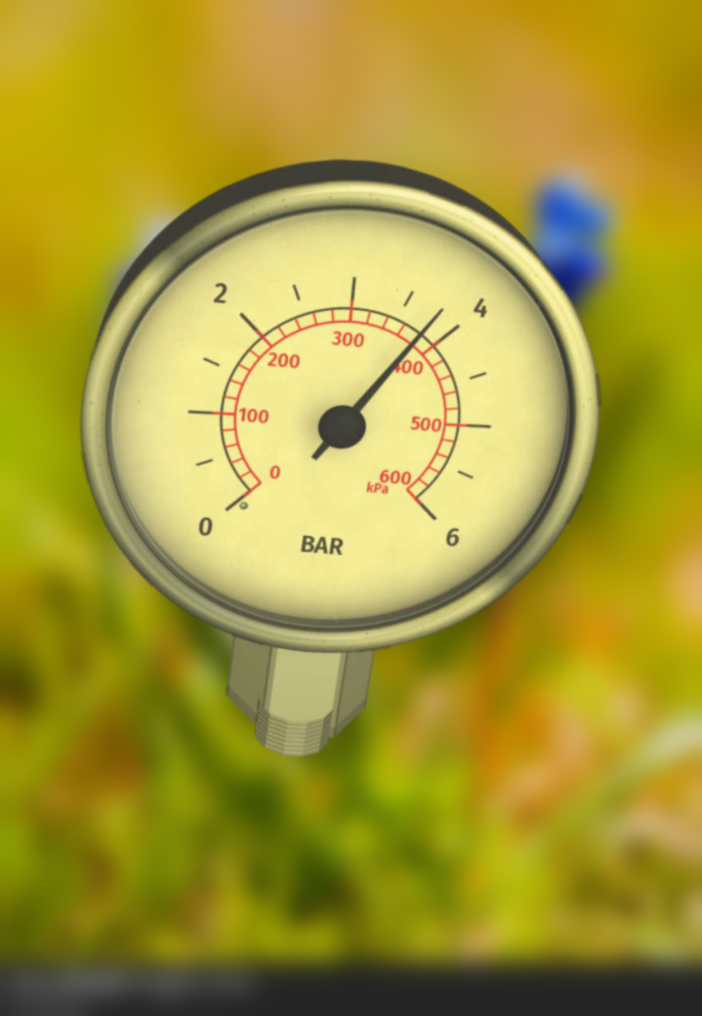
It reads 3.75,bar
